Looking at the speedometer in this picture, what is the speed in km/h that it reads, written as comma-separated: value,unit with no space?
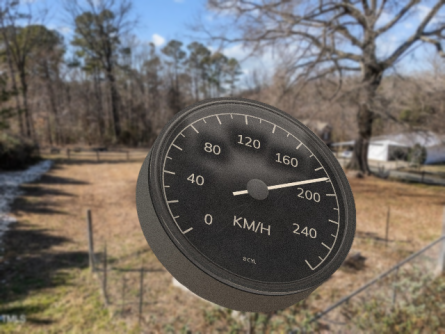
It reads 190,km/h
